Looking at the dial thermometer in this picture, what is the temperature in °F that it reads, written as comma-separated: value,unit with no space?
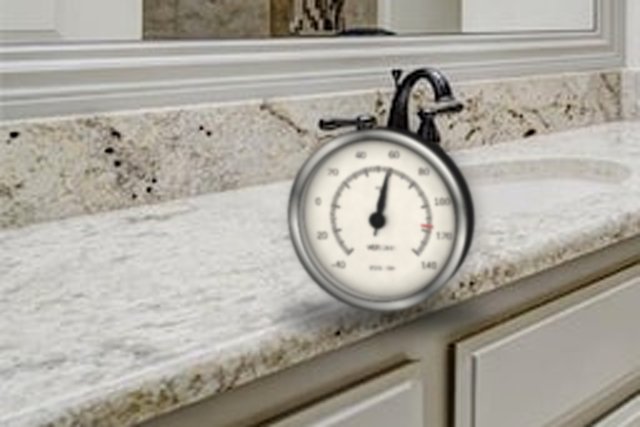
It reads 60,°F
